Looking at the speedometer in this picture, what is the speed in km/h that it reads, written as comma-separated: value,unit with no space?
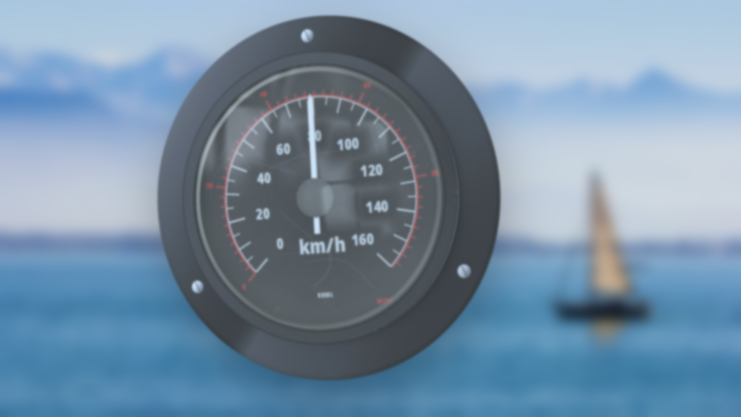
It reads 80,km/h
